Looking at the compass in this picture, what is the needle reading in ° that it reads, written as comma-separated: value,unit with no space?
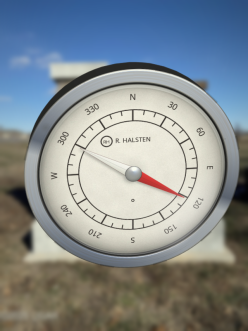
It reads 120,°
